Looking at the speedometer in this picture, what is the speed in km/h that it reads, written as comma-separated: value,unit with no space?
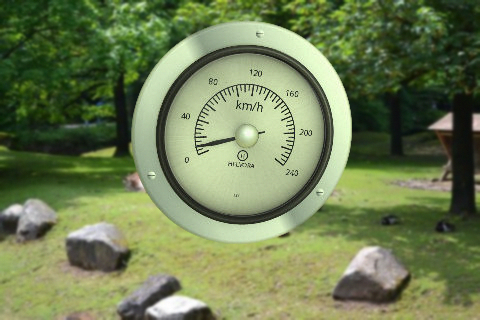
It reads 10,km/h
